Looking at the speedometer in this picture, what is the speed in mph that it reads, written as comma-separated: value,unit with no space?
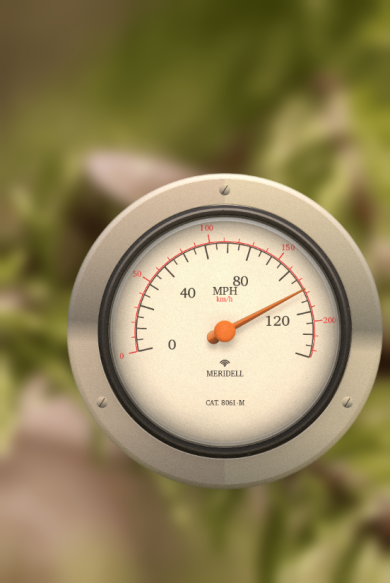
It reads 110,mph
